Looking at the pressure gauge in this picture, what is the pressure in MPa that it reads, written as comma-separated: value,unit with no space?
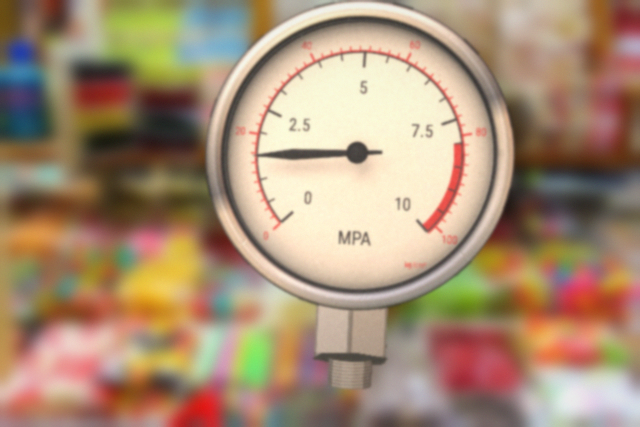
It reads 1.5,MPa
